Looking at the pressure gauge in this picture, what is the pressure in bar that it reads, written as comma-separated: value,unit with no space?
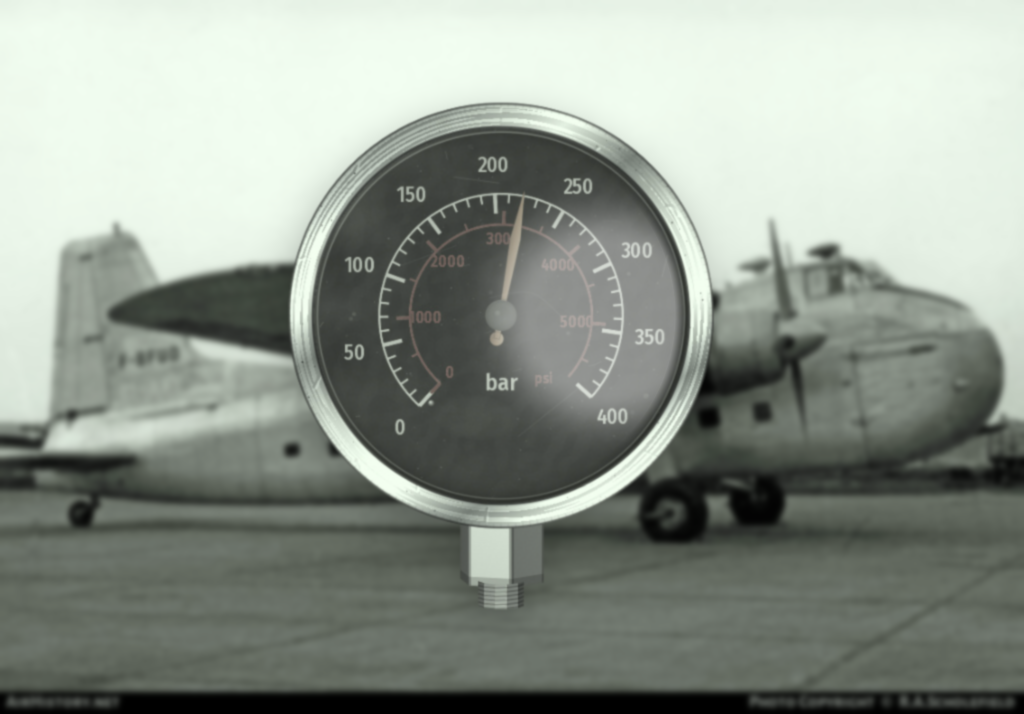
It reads 220,bar
